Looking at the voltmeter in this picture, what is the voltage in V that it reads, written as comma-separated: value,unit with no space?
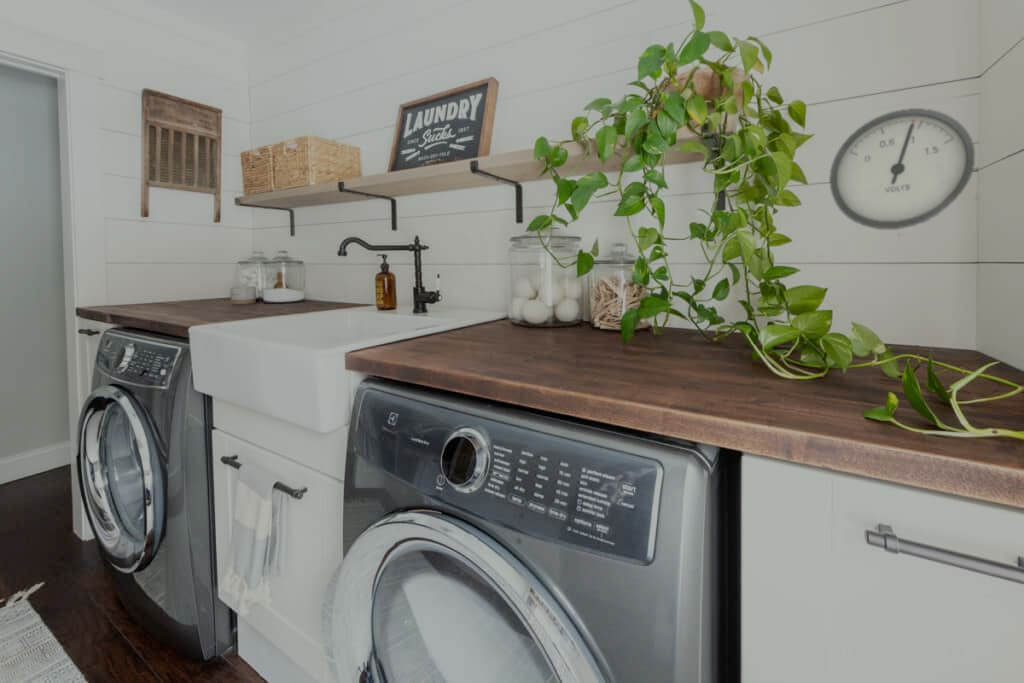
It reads 0.9,V
